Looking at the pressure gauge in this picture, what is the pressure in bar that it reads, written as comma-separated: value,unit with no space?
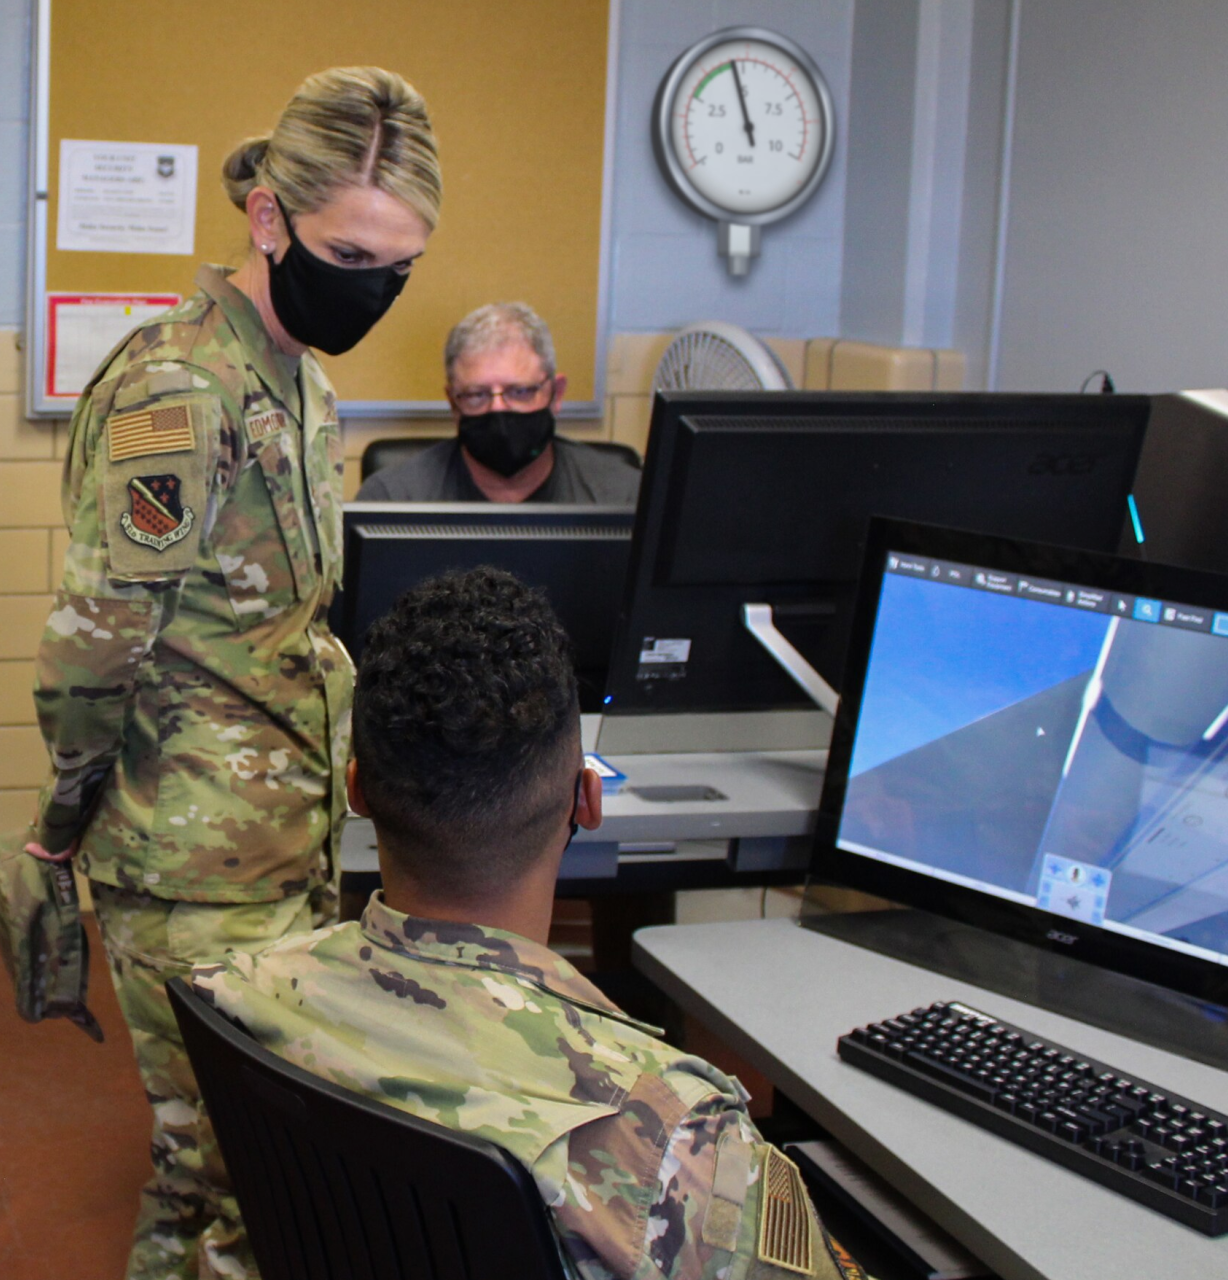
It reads 4.5,bar
